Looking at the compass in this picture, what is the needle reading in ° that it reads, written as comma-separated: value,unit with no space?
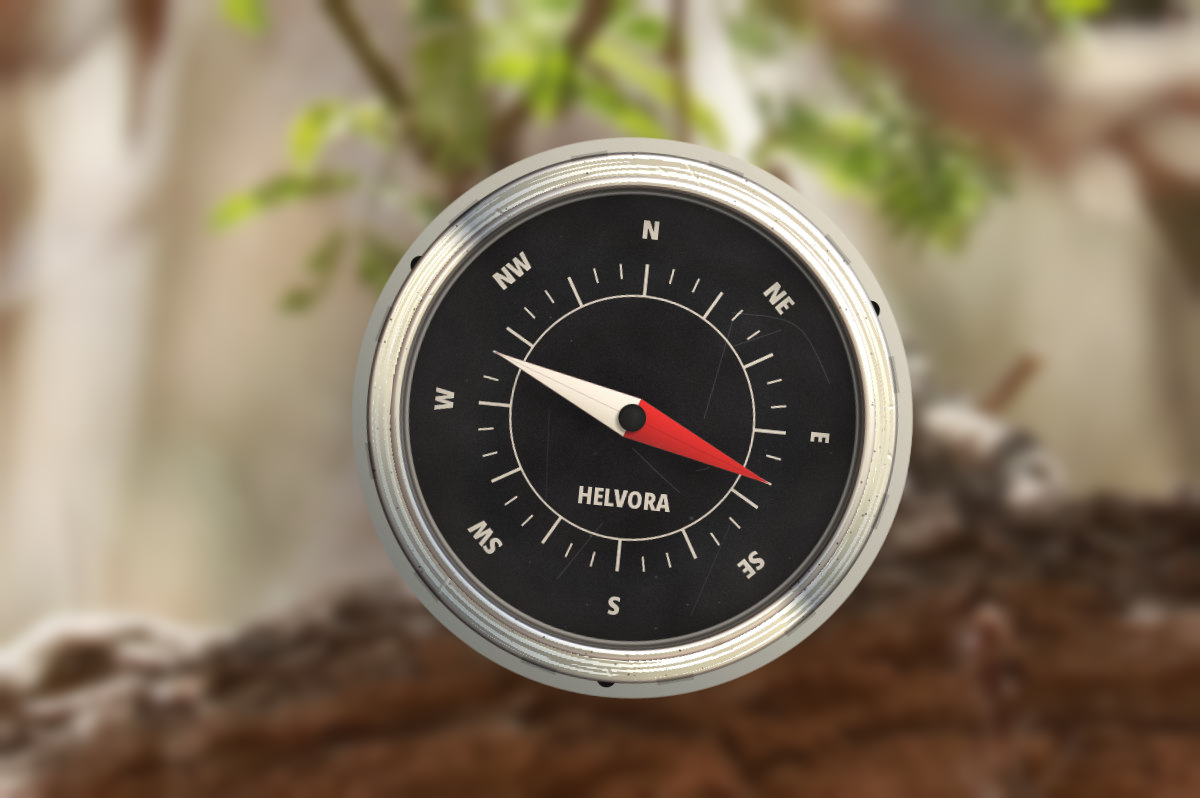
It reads 110,°
